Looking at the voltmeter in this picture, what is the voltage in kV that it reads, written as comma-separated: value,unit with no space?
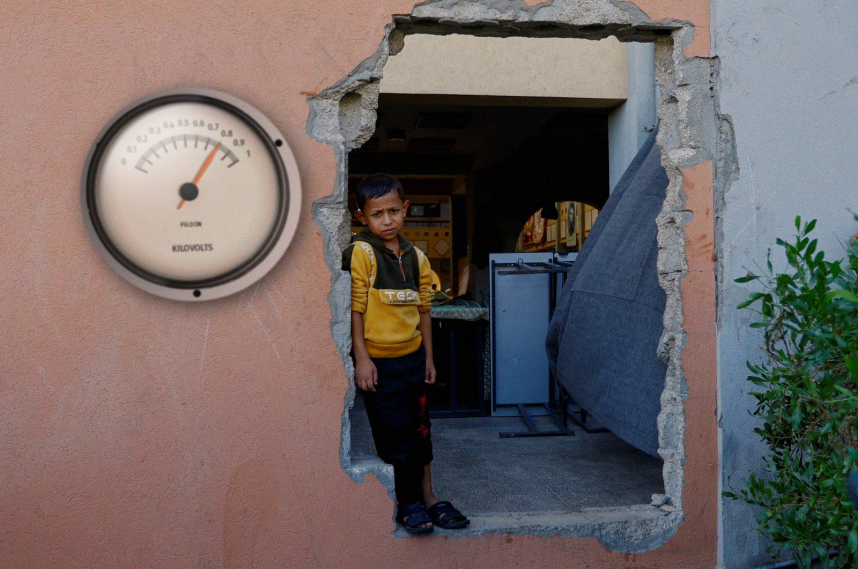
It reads 0.8,kV
